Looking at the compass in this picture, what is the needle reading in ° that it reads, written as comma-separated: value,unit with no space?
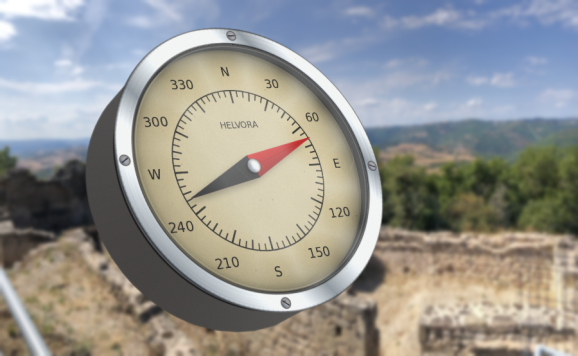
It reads 70,°
